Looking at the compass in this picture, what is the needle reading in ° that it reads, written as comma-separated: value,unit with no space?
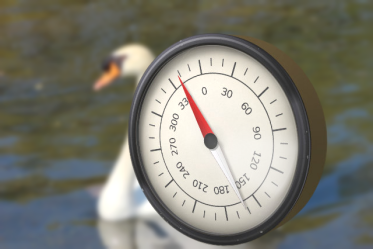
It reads 340,°
